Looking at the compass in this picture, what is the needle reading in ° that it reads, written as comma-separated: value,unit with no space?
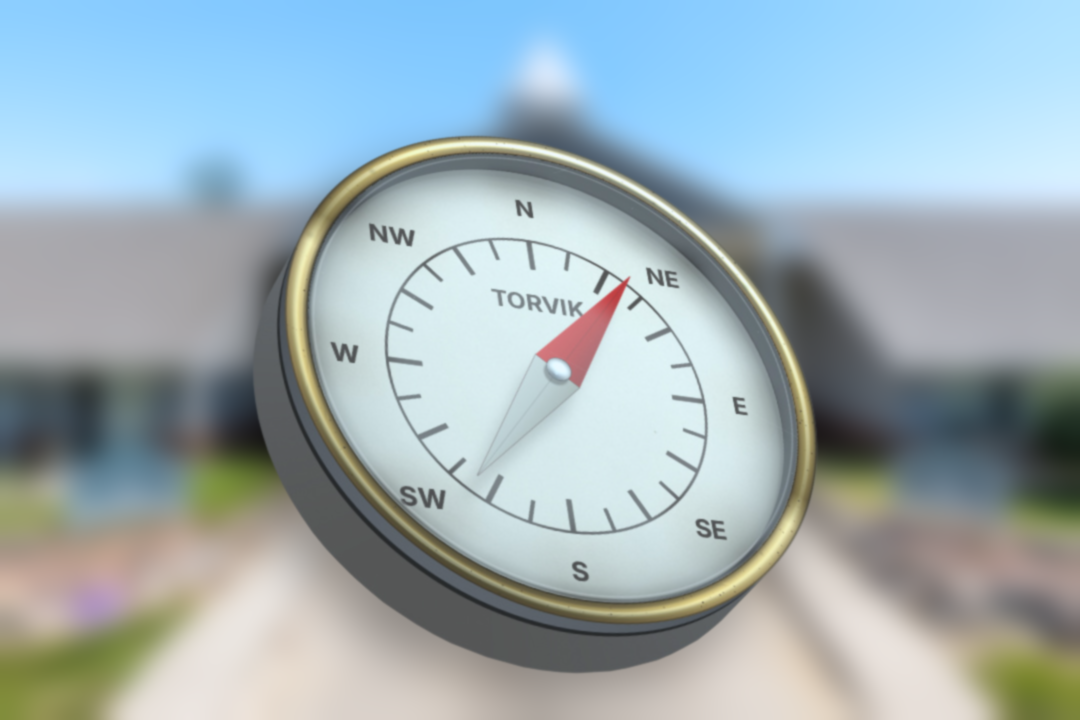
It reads 37.5,°
